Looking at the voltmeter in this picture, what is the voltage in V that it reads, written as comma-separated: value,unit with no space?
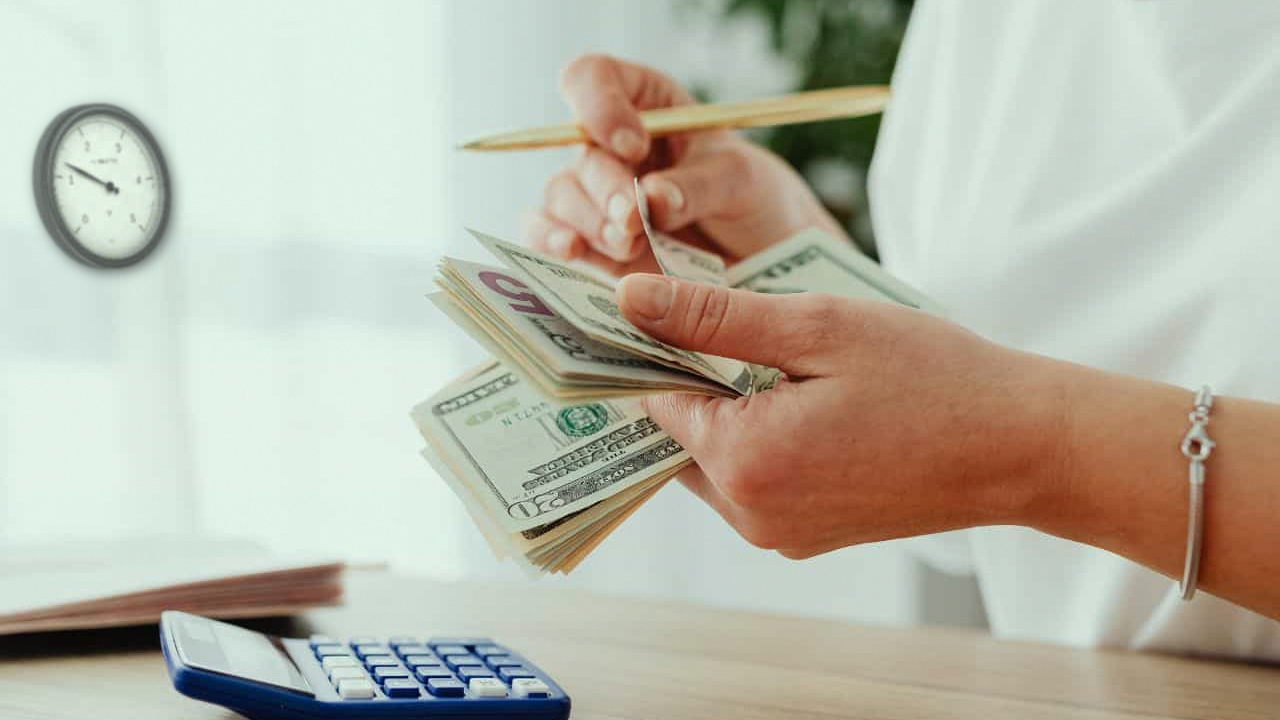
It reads 1.25,V
